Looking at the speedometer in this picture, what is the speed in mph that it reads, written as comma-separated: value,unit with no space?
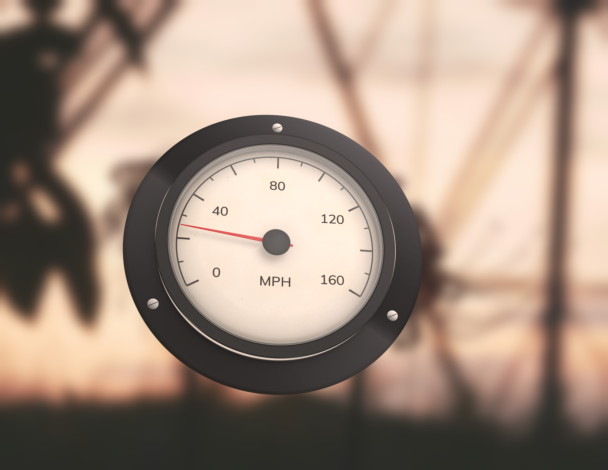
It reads 25,mph
